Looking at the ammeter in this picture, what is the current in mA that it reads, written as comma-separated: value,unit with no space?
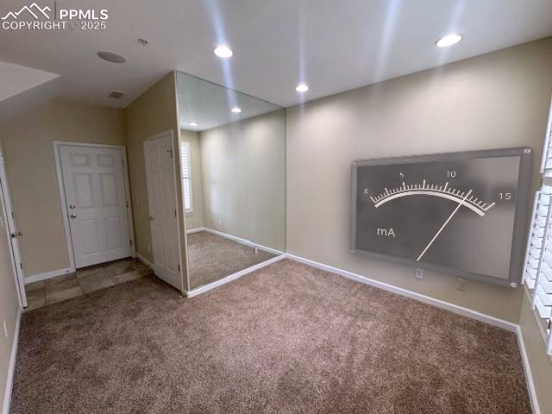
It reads 12.5,mA
